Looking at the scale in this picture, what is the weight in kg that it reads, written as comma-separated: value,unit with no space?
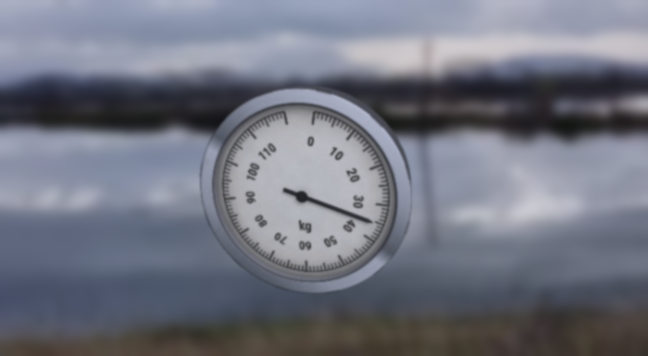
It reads 35,kg
